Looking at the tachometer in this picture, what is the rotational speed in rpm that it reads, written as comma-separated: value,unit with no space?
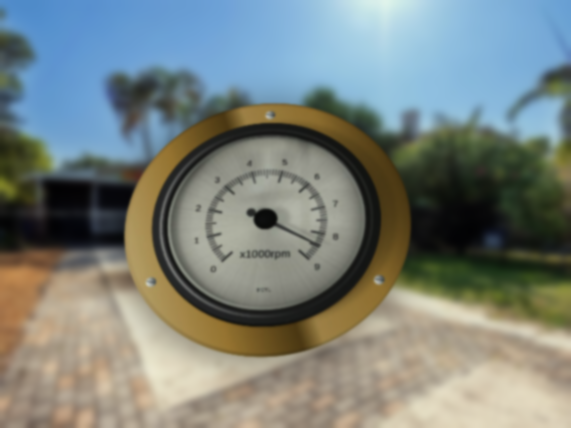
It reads 8500,rpm
